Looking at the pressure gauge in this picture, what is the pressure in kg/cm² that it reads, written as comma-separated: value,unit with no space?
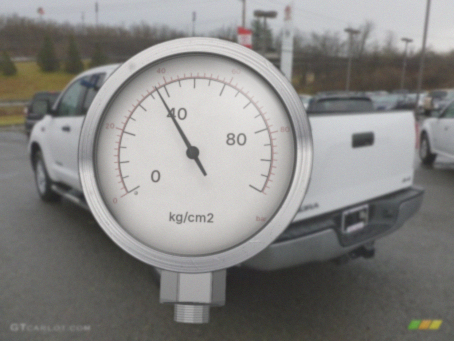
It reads 37.5,kg/cm²
